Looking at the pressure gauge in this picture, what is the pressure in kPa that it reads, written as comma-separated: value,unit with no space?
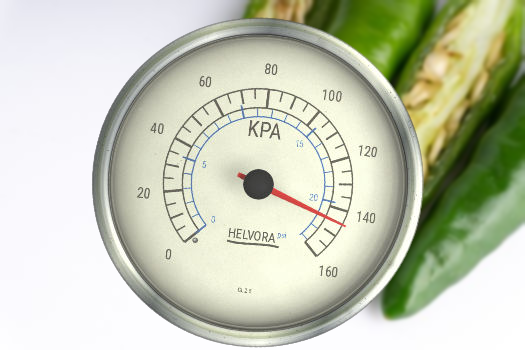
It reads 145,kPa
